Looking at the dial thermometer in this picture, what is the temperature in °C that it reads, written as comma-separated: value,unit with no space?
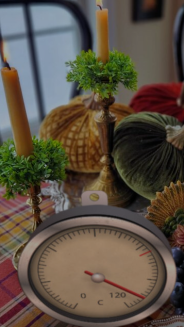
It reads 110,°C
